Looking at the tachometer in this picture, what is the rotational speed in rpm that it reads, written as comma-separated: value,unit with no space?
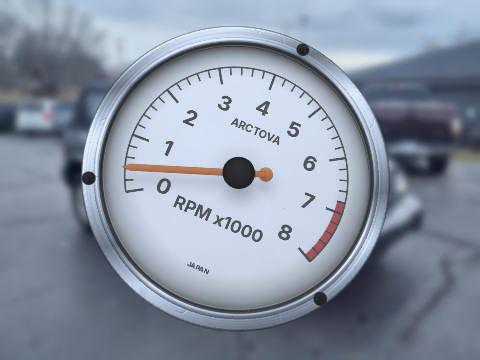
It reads 400,rpm
